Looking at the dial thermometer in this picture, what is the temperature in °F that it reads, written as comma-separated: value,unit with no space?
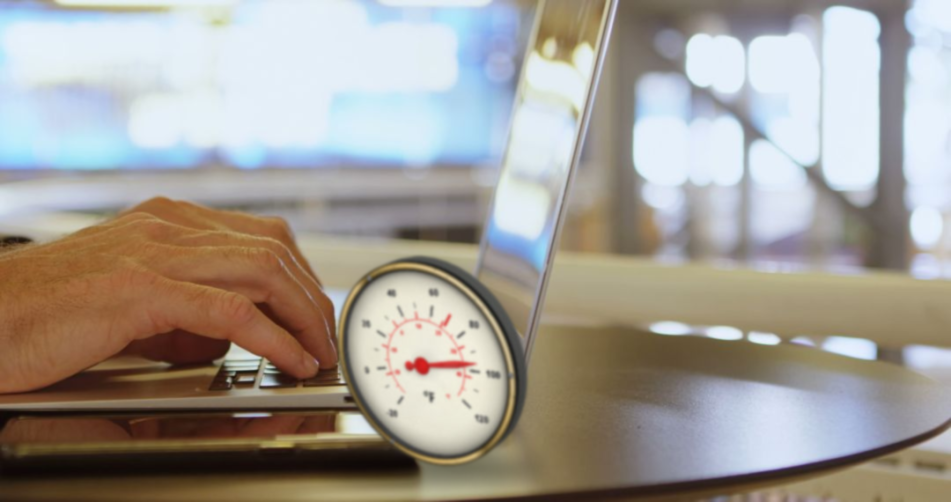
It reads 95,°F
